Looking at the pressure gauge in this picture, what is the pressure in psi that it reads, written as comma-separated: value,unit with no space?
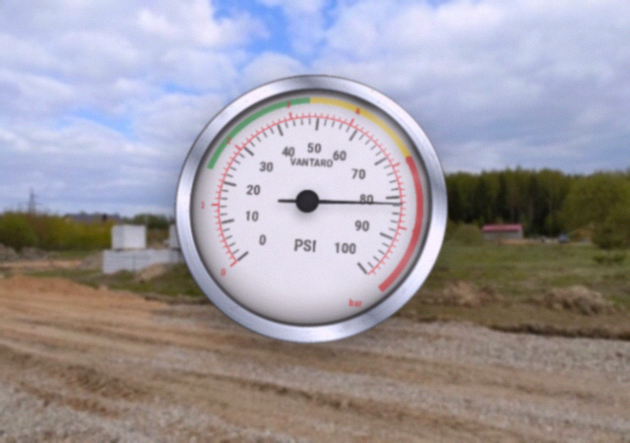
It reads 82,psi
